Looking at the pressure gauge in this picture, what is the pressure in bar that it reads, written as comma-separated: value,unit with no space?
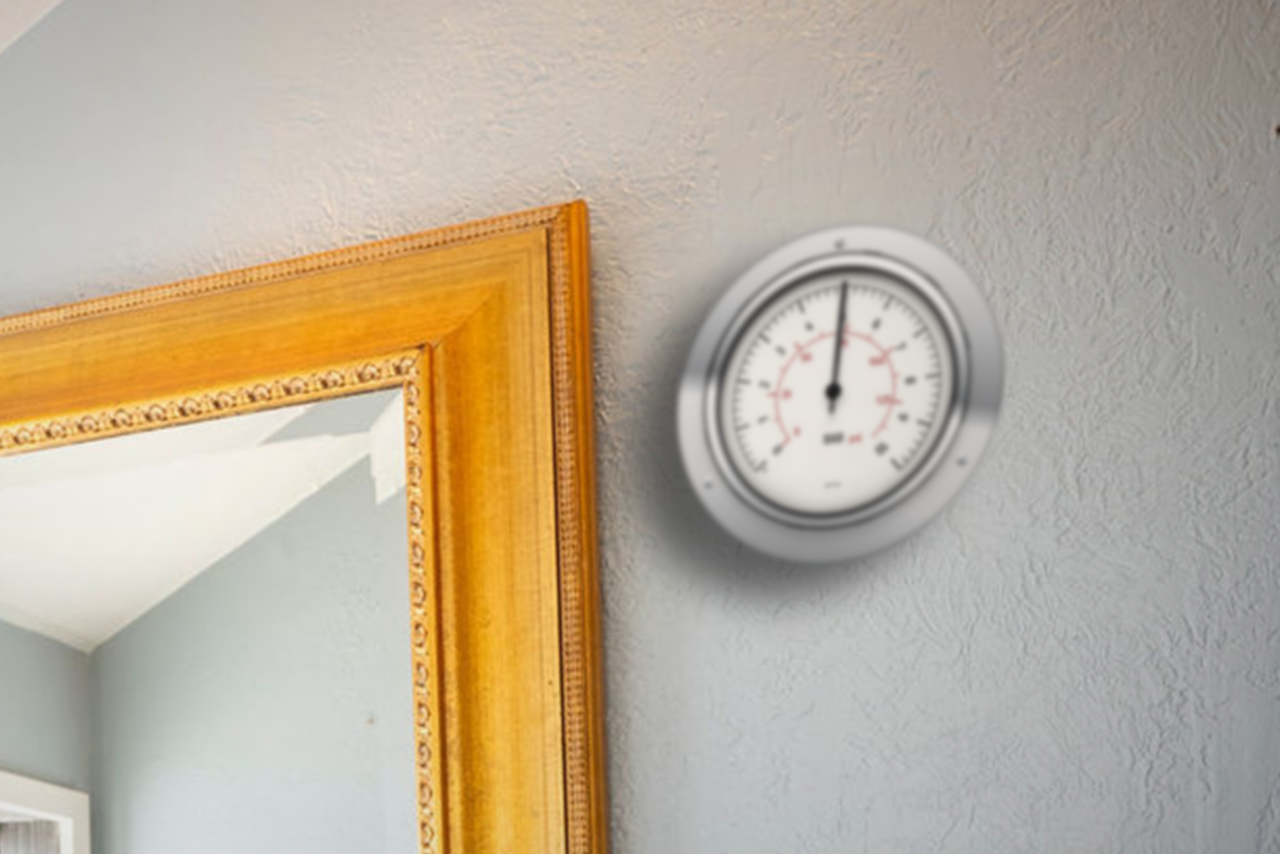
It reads 5,bar
